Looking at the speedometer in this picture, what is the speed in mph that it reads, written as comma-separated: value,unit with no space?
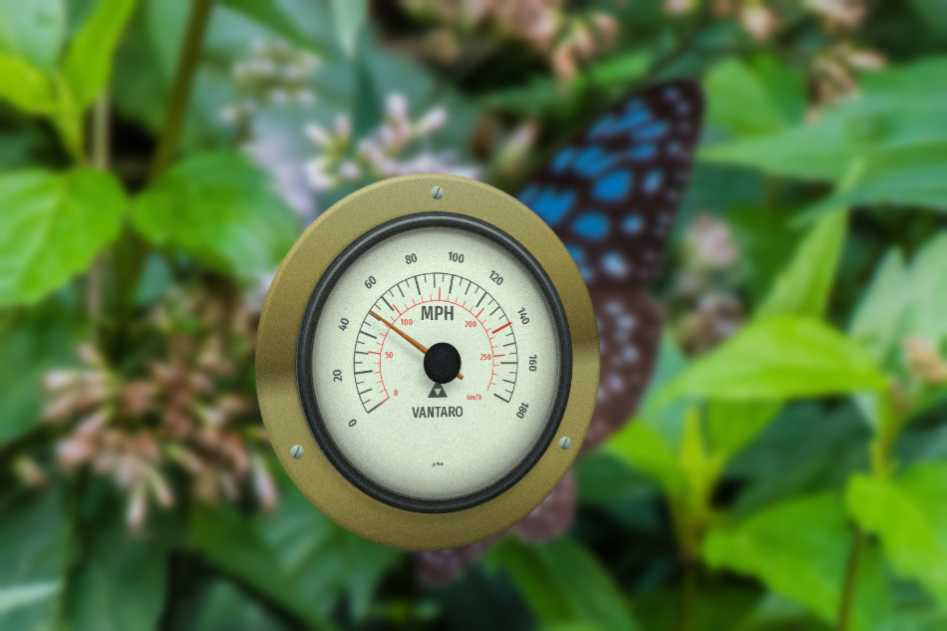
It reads 50,mph
